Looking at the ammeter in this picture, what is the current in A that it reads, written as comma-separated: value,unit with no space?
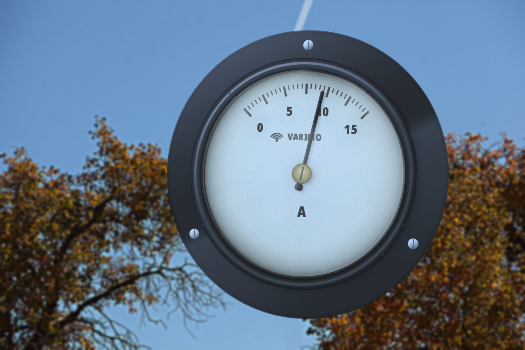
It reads 9.5,A
